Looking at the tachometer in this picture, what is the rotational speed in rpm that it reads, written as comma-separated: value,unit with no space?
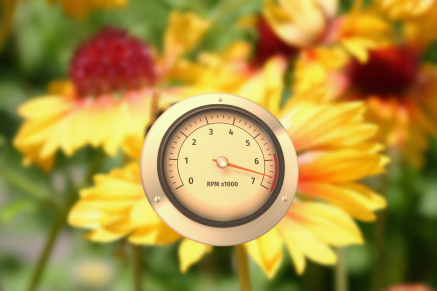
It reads 6600,rpm
